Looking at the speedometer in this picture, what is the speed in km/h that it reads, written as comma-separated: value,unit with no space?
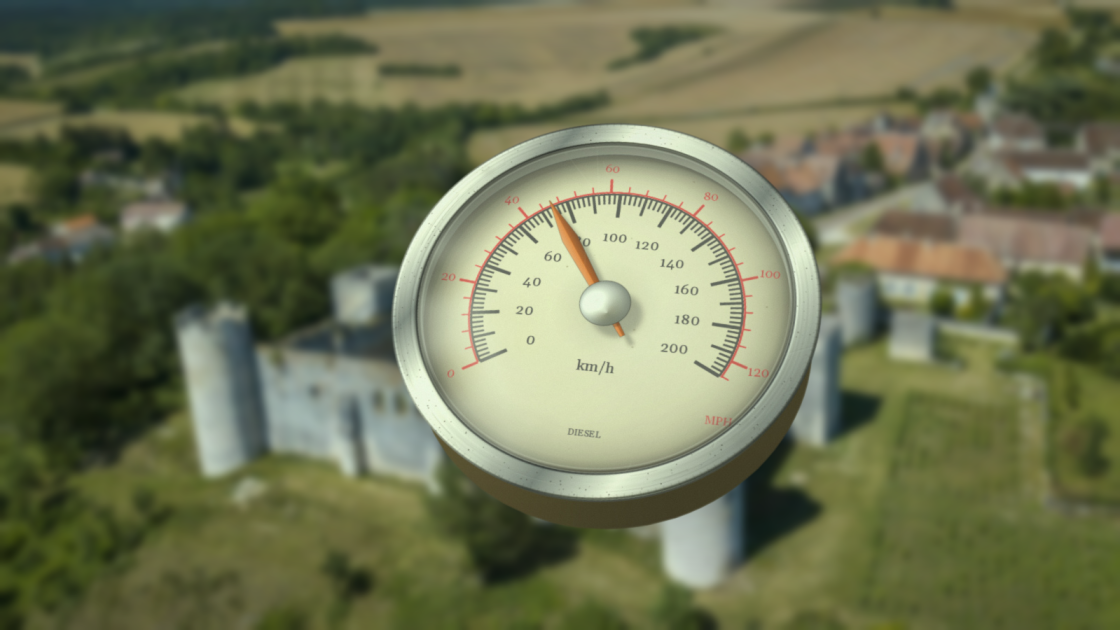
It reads 74,km/h
